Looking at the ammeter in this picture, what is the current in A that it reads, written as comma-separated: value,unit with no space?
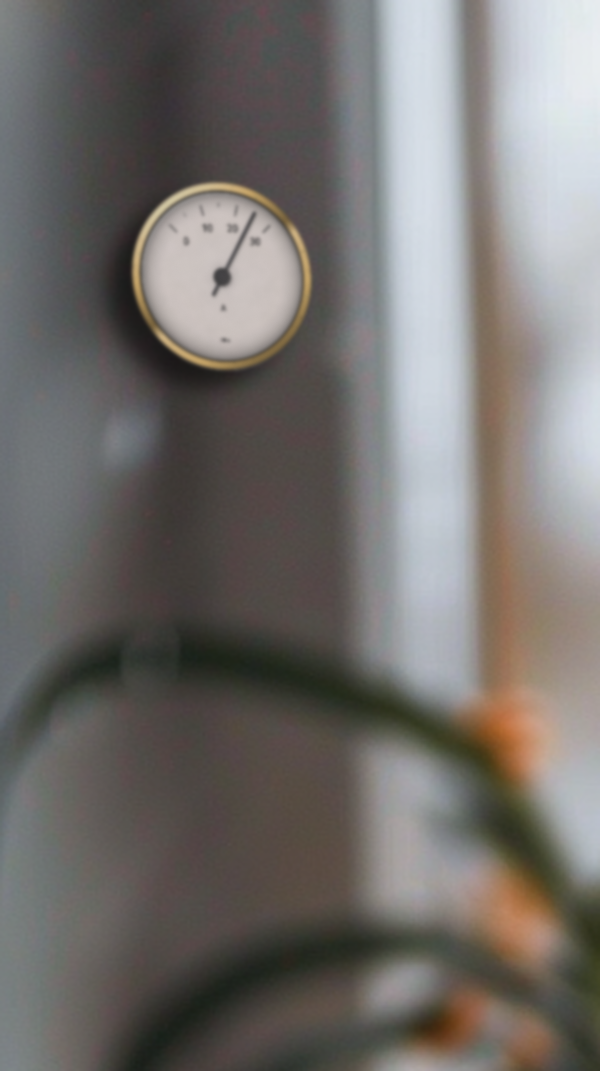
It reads 25,A
